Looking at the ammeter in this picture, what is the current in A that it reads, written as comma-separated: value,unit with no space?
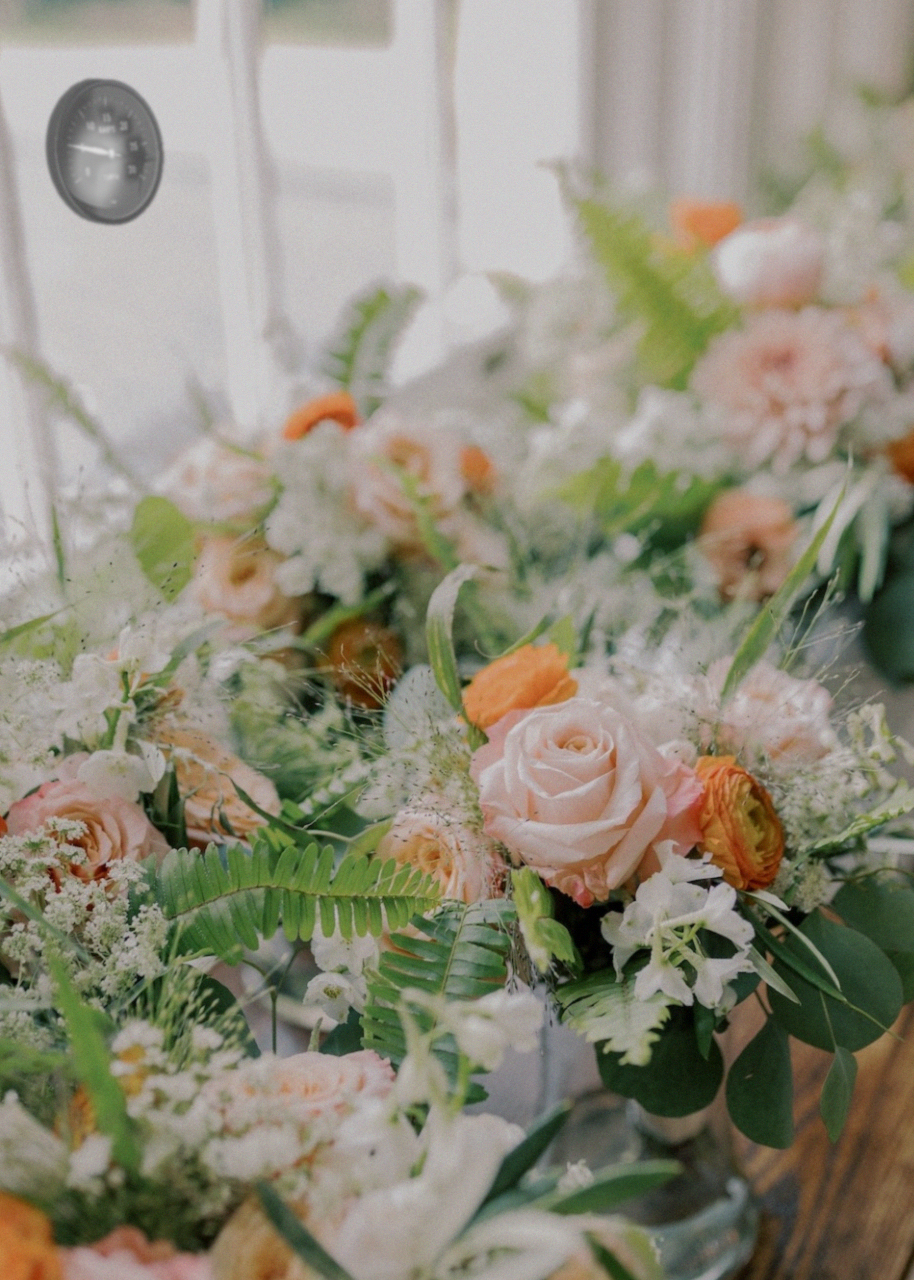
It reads 5,A
